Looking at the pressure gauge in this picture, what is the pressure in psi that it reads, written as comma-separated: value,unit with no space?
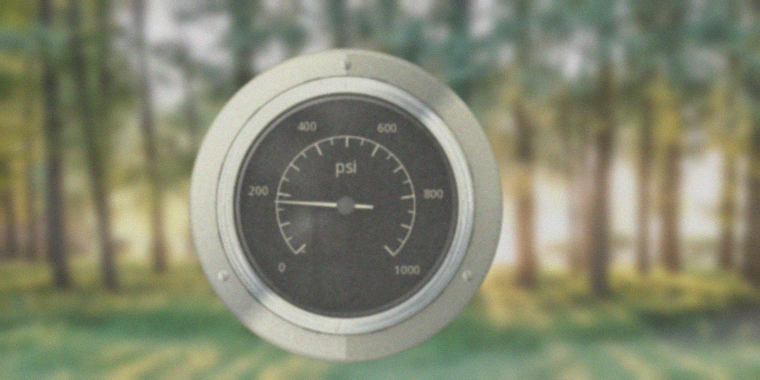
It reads 175,psi
